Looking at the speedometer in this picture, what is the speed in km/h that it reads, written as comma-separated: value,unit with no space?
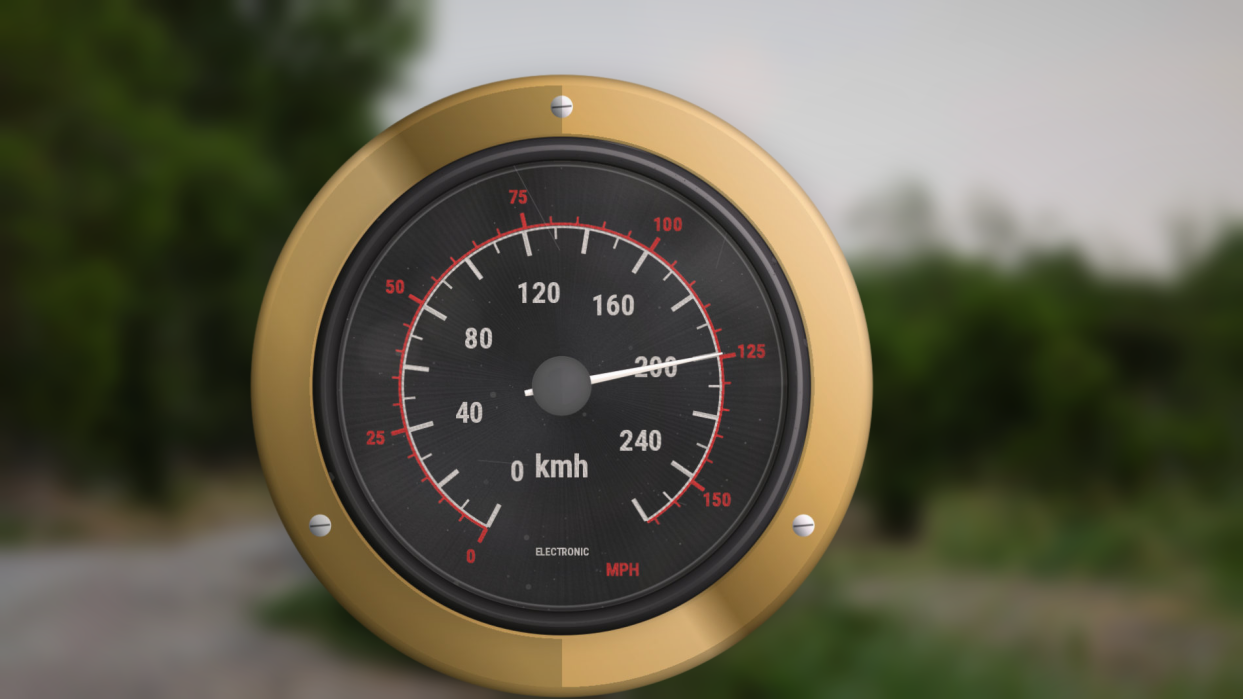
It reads 200,km/h
